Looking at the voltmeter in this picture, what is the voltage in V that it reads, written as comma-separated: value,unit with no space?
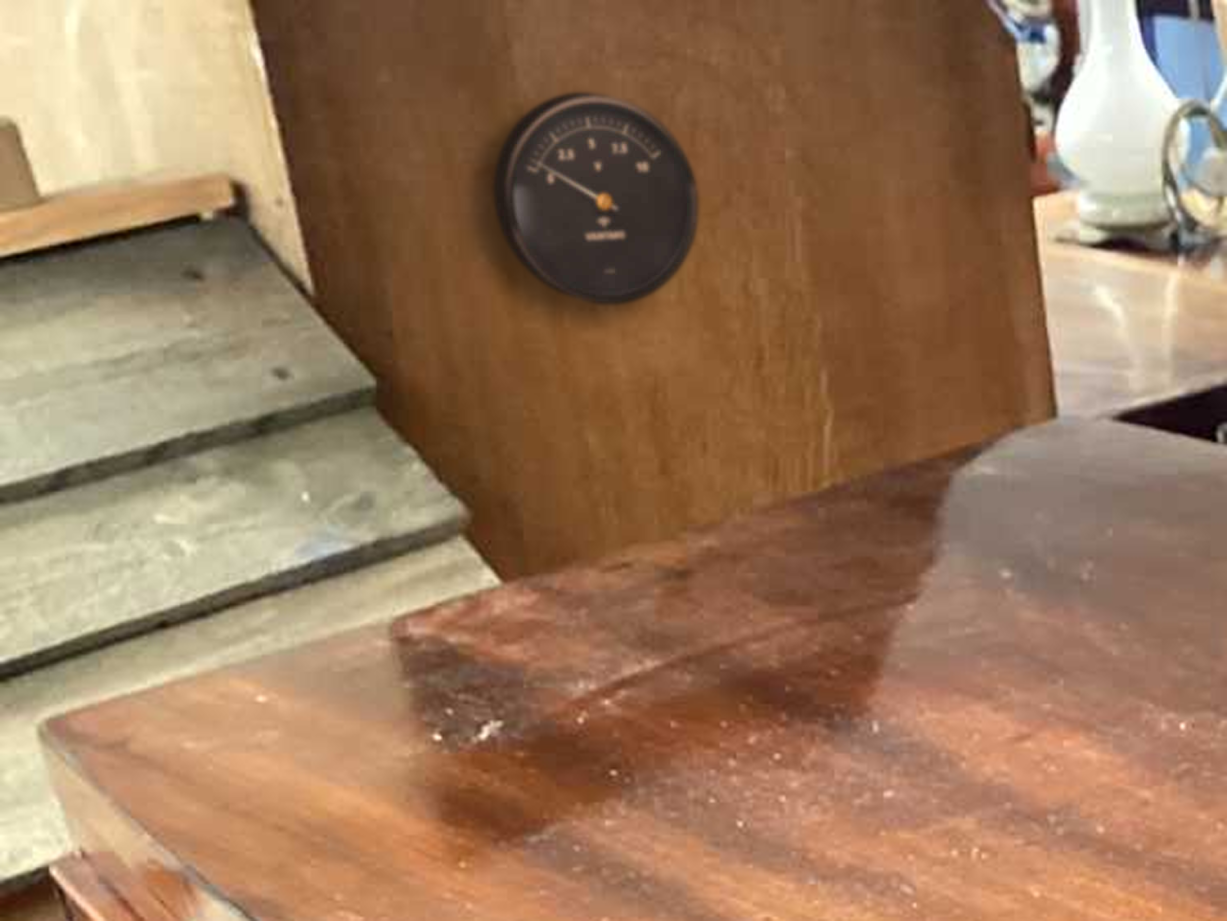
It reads 0.5,V
